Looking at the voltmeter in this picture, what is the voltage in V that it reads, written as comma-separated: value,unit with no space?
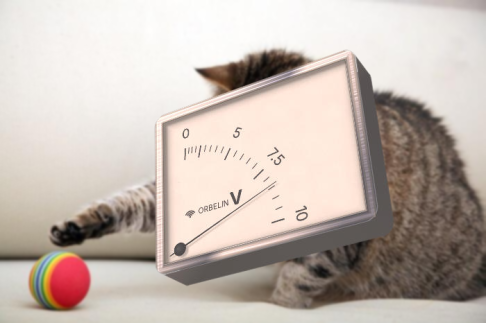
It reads 8.5,V
